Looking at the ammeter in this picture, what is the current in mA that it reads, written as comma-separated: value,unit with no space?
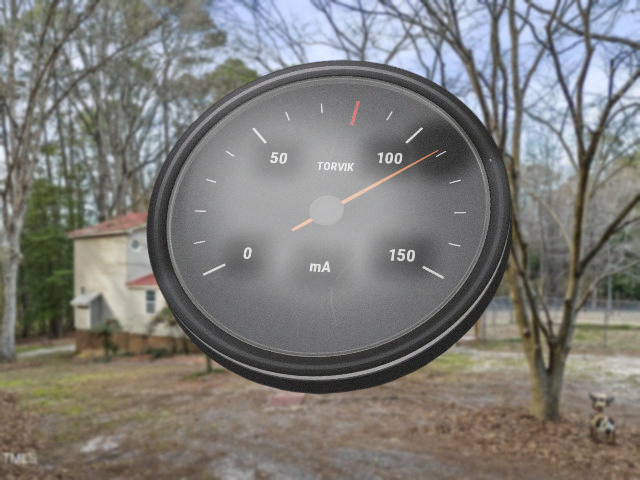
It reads 110,mA
